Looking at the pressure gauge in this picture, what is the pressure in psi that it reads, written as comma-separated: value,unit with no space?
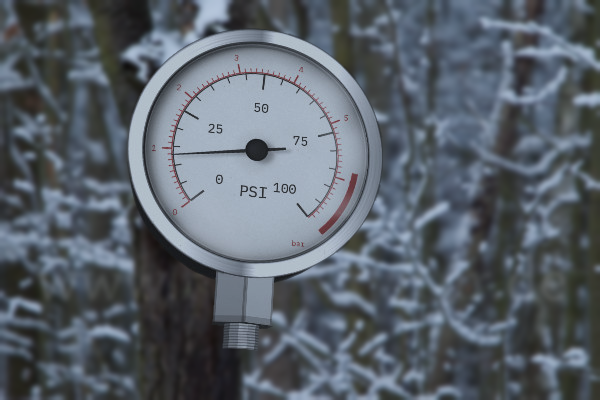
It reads 12.5,psi
